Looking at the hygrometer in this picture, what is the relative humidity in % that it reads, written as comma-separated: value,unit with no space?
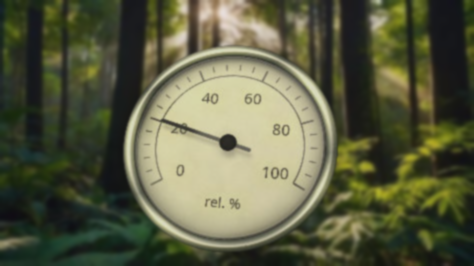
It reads 20,%
